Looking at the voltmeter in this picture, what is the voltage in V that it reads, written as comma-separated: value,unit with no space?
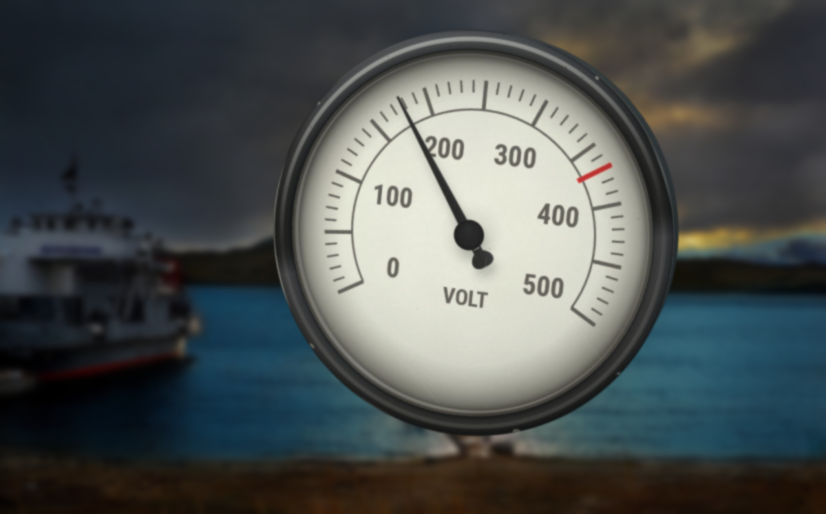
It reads 180,V
